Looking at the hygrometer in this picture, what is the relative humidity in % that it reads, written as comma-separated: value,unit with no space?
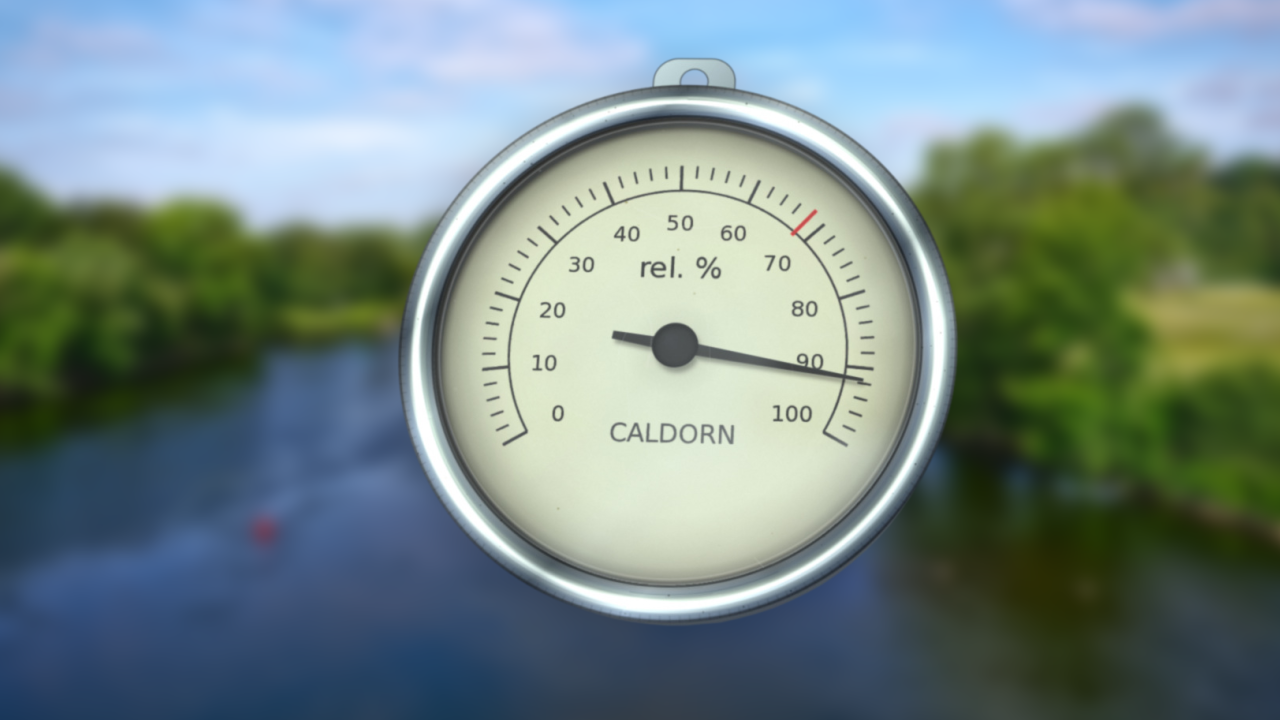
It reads 92,%
